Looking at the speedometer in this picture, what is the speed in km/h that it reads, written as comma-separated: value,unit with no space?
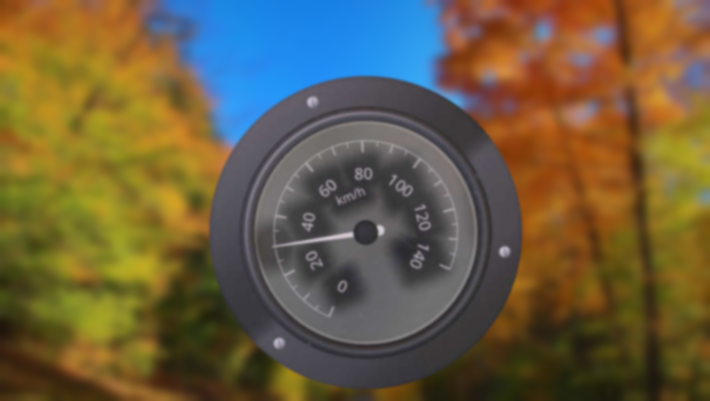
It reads 30,km/h
